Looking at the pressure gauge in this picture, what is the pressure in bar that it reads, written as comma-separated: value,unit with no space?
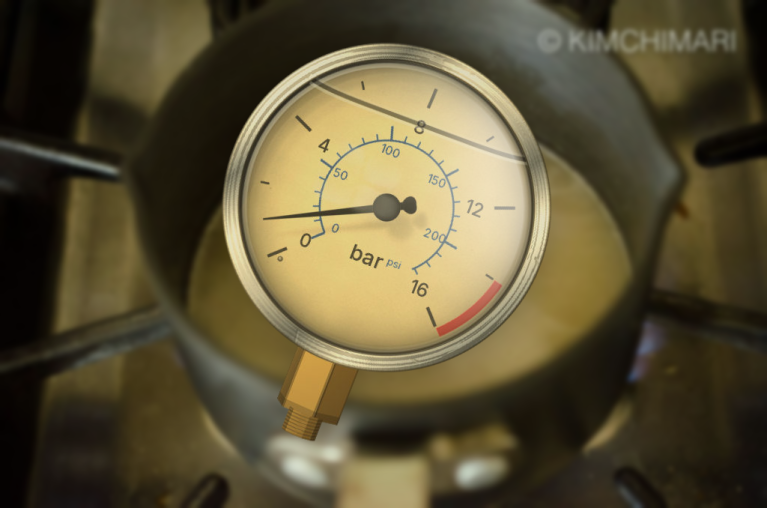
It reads 1,bar
